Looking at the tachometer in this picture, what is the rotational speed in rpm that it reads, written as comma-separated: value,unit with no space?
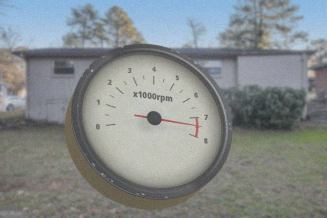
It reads 7500,rpm
